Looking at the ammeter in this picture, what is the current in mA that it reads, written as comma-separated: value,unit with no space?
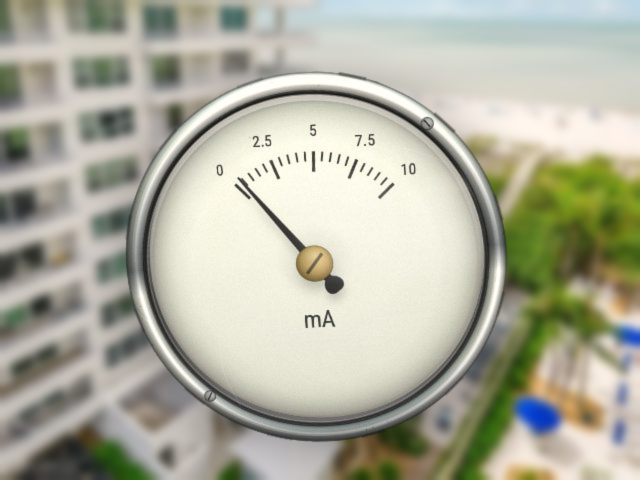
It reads 0.5,mA
